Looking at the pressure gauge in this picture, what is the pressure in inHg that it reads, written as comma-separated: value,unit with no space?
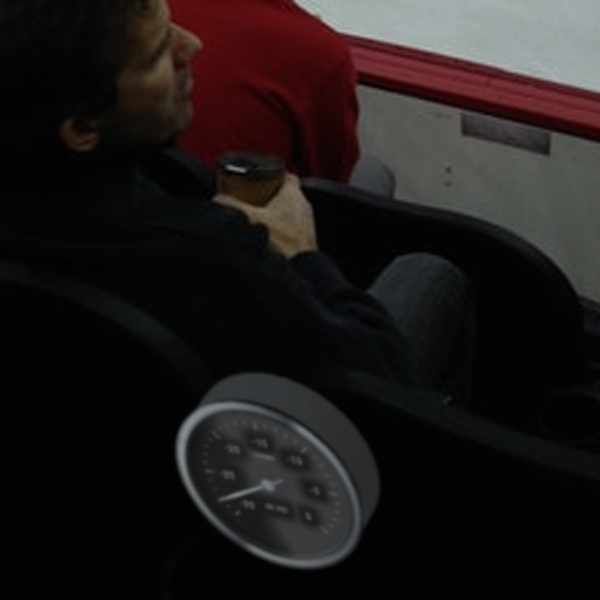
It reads -28,inHg
